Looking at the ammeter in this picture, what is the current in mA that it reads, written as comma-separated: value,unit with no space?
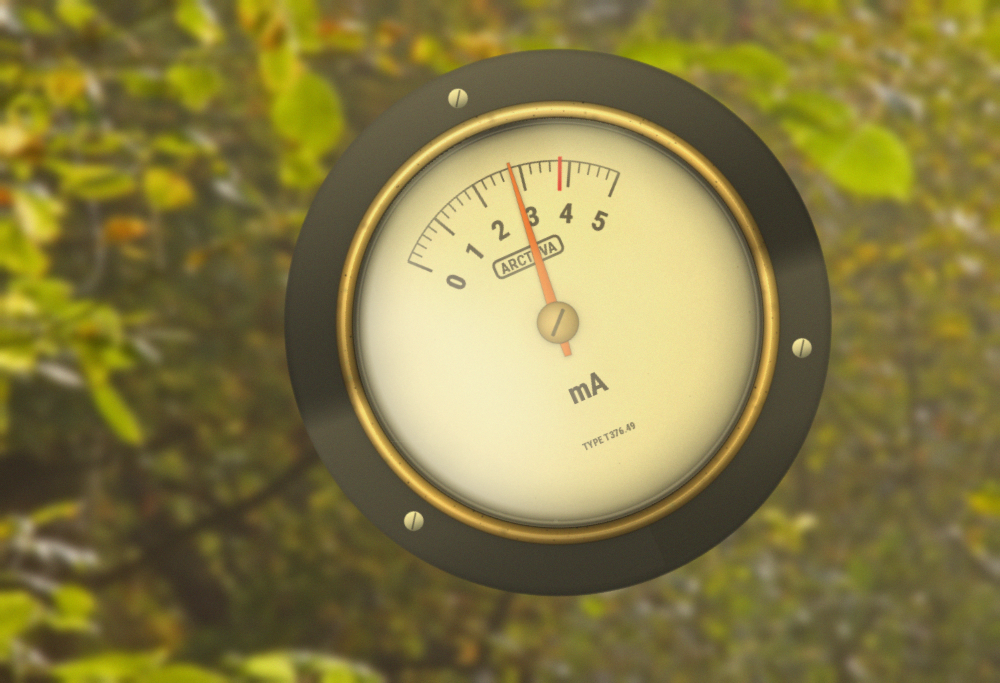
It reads 2.8,mA
